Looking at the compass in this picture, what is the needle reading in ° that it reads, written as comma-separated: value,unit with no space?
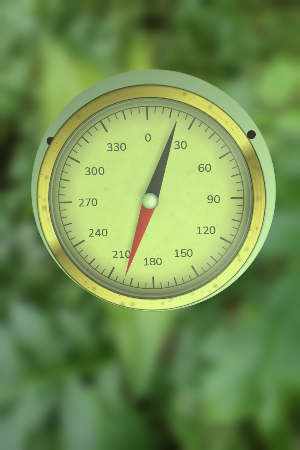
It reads 200,°
